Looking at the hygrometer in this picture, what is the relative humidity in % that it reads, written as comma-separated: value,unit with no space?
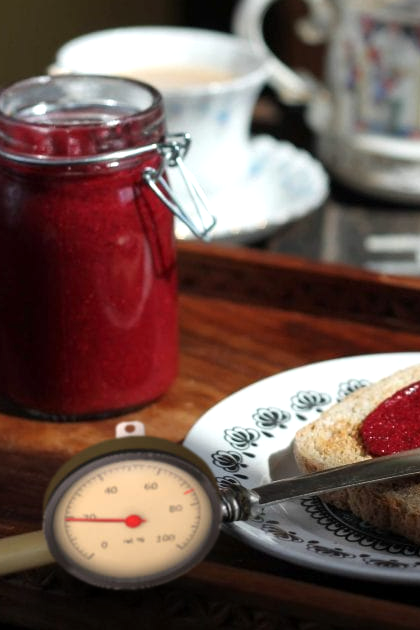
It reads 20,%
